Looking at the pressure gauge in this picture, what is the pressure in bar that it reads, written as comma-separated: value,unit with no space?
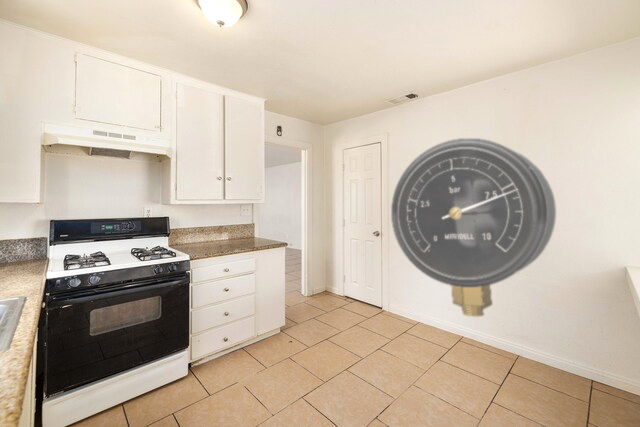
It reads 7.75,bar
